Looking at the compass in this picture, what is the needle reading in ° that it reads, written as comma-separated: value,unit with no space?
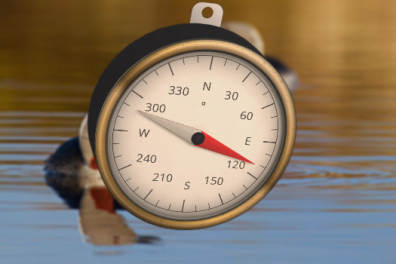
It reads 110,°
